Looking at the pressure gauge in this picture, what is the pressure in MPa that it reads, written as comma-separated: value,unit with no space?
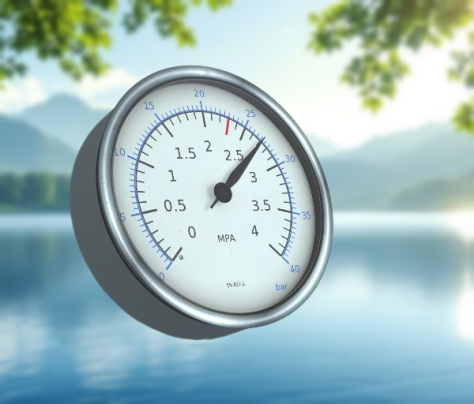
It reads 2.7,MPa
